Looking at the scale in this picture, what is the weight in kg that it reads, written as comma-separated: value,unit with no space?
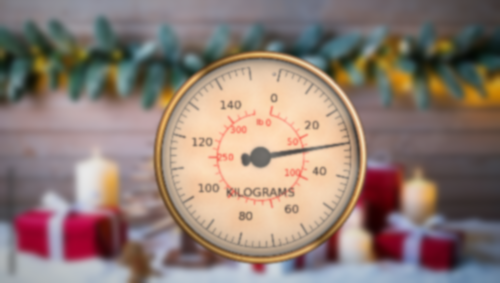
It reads 30,kg
